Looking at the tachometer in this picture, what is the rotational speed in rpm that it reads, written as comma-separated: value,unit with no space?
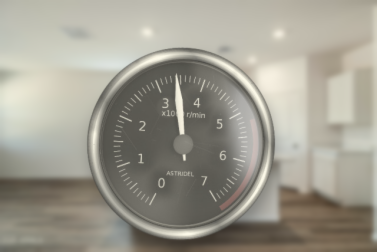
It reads 3400,rpm
